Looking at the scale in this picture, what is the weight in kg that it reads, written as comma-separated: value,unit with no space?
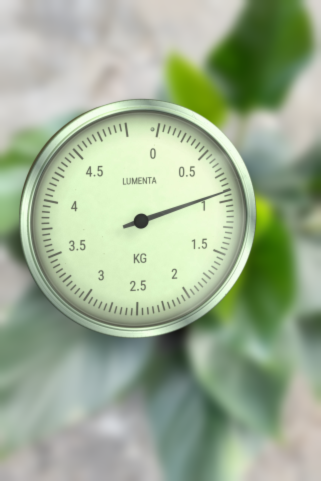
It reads 0.9,kg
